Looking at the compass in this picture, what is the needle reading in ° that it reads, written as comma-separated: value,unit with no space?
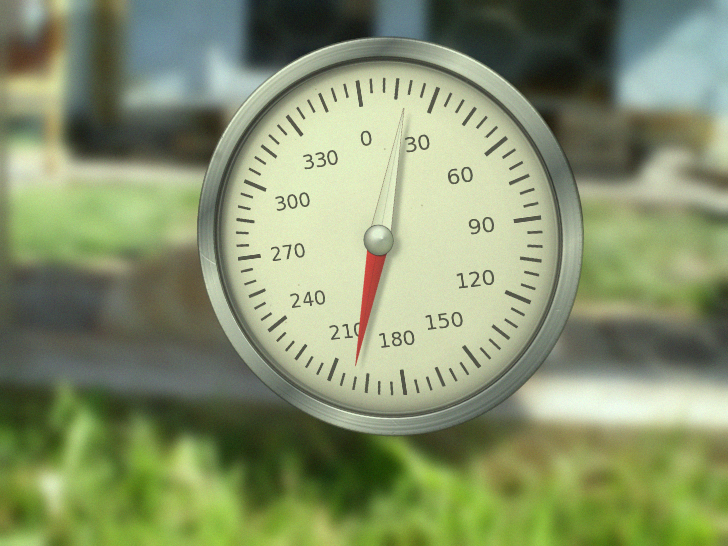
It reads 200,°
